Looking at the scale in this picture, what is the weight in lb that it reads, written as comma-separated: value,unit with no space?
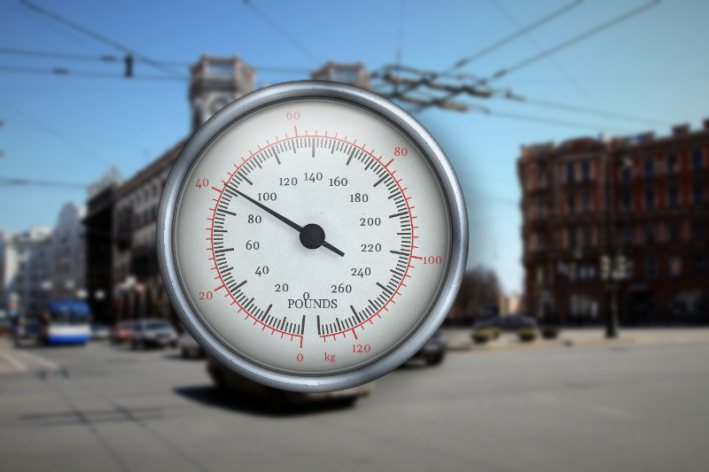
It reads 92,lb
